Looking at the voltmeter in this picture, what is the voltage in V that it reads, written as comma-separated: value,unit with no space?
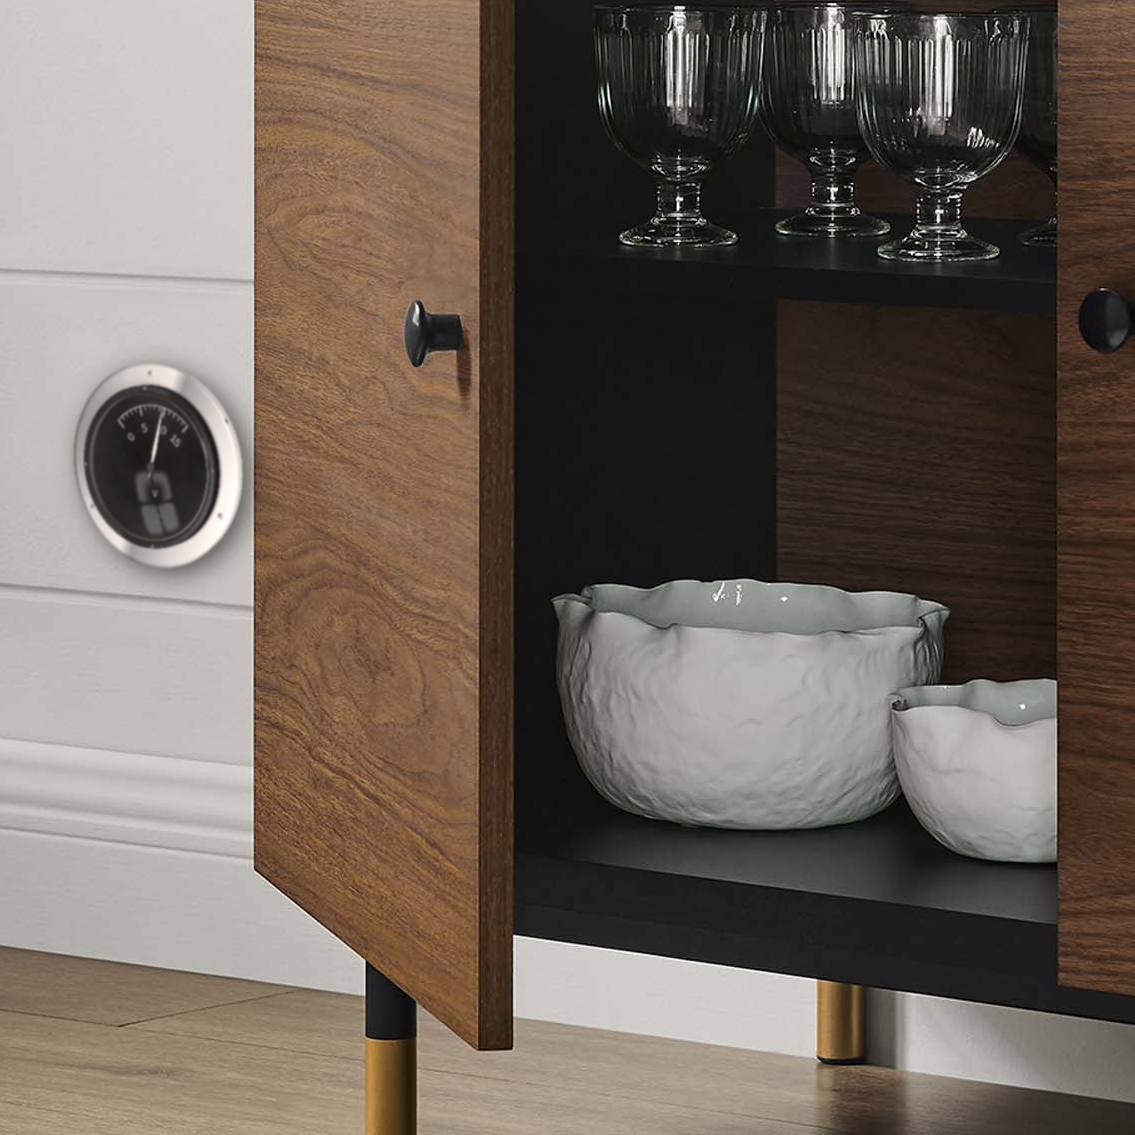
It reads 10,V
